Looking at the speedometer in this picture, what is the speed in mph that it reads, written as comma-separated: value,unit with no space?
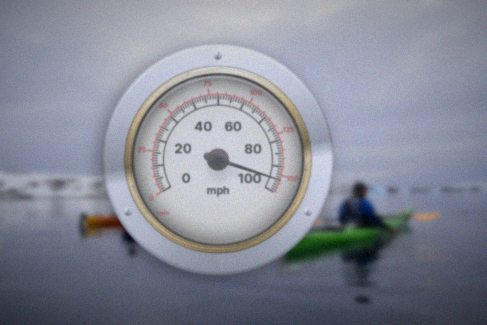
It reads 95,mph
